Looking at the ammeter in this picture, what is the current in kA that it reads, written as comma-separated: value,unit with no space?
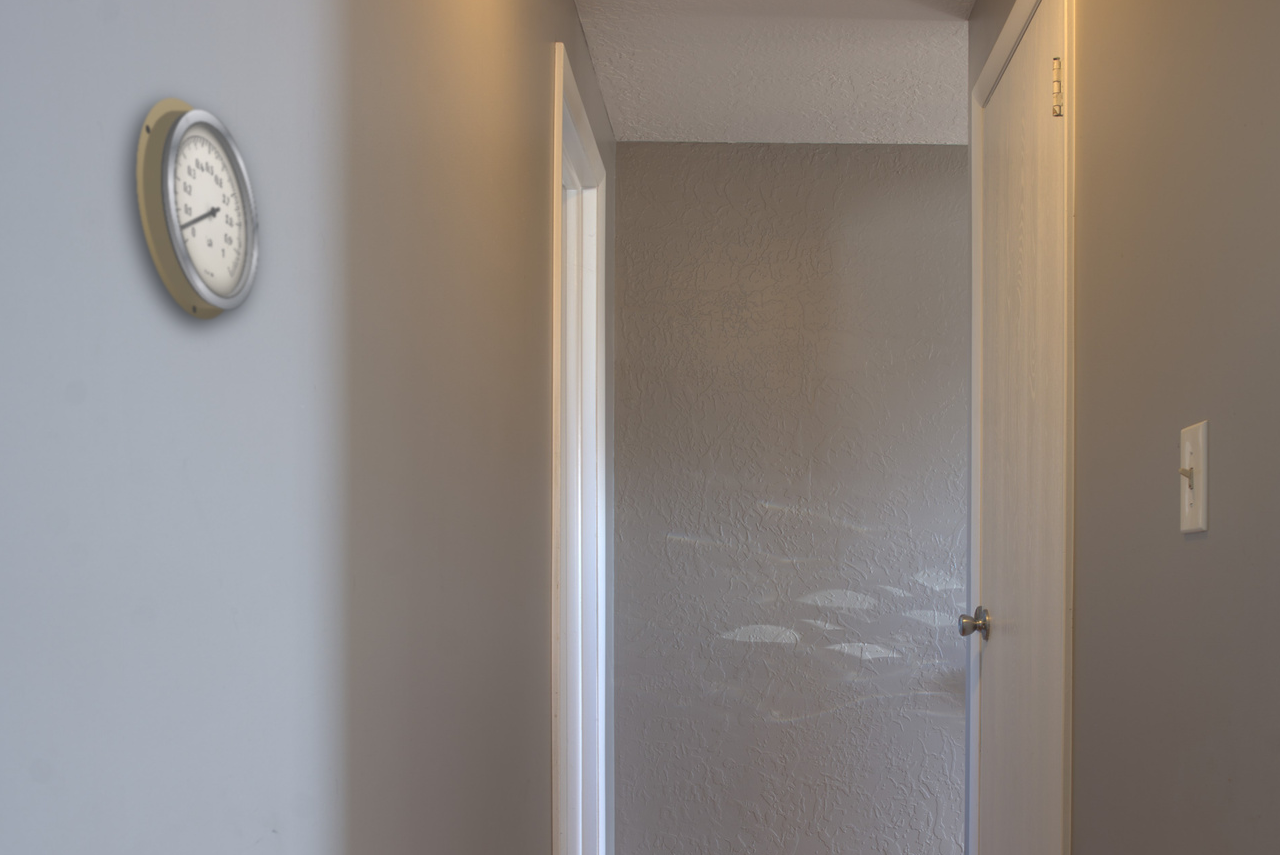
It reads 0.05,kA
